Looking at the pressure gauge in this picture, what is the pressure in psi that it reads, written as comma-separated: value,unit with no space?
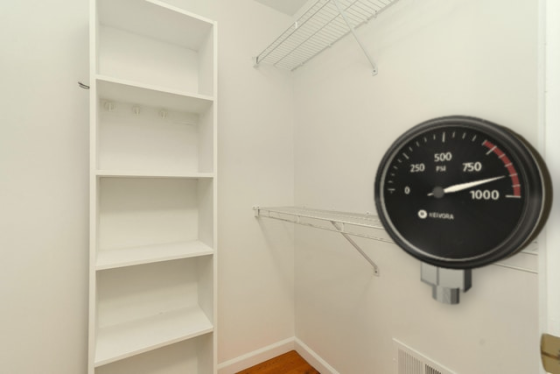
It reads 900,psi
